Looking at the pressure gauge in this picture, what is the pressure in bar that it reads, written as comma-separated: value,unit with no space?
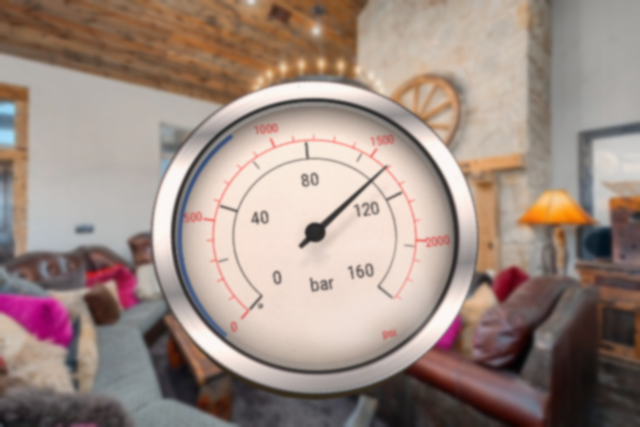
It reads 110,bar
